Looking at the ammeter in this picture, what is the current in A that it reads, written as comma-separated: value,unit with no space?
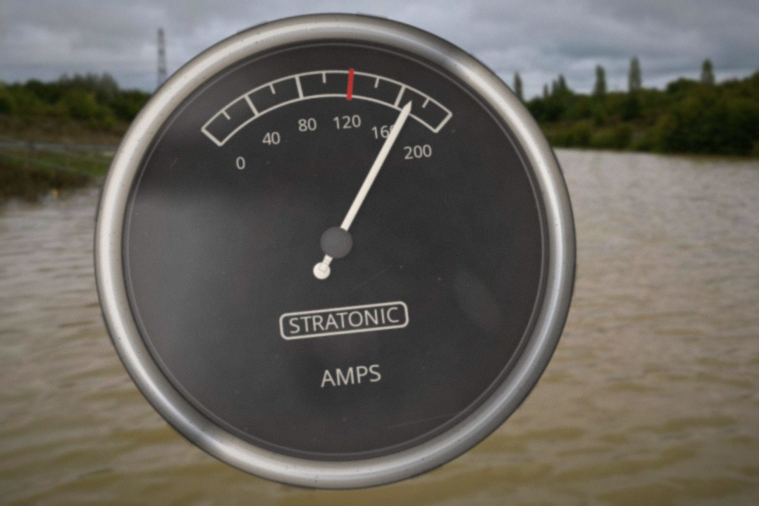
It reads 170,A
